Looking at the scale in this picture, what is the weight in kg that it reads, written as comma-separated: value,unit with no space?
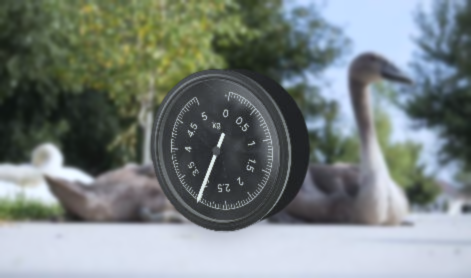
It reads 3,kg
